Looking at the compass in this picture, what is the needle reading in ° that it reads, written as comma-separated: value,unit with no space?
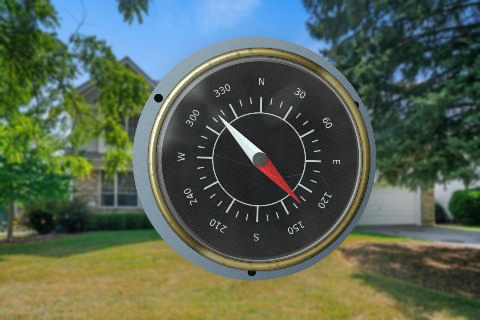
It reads 135,°
